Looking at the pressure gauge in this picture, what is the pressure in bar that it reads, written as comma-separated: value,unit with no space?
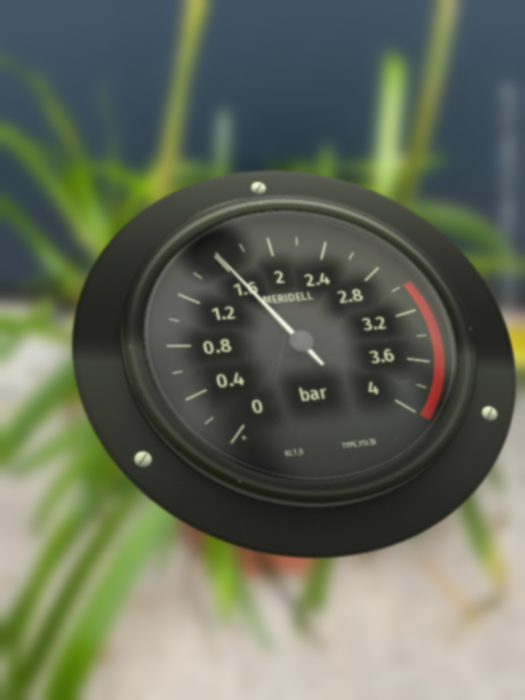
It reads 1.6,bar
